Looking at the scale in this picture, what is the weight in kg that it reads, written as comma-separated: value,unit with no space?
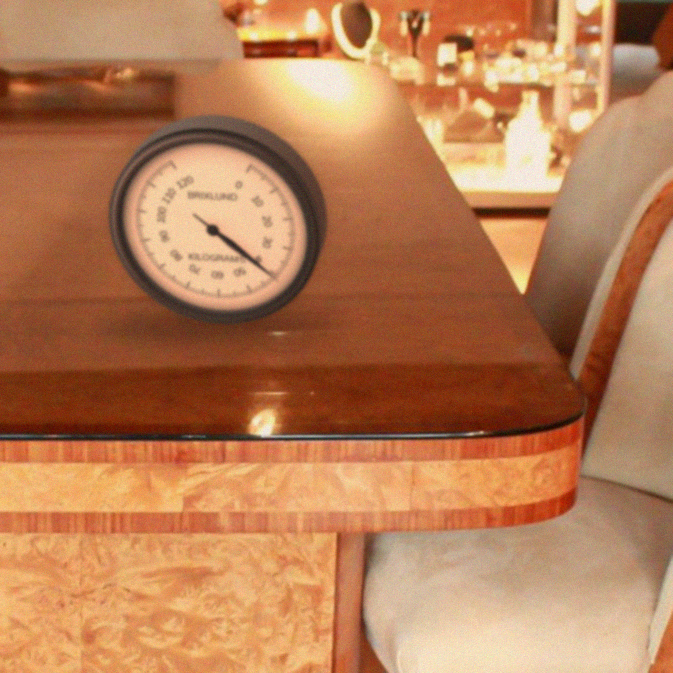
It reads 40,kg
